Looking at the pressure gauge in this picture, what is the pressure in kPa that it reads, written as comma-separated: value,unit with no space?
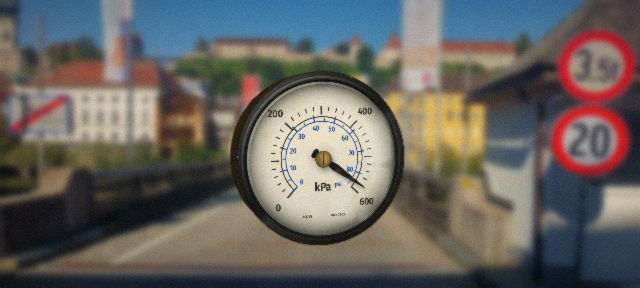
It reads 580,kPa
